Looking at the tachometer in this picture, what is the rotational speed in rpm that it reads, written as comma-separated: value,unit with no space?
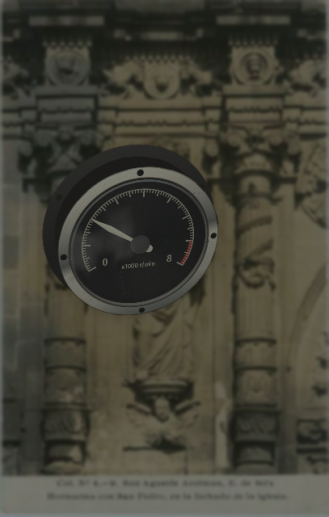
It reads 2000,rpm
